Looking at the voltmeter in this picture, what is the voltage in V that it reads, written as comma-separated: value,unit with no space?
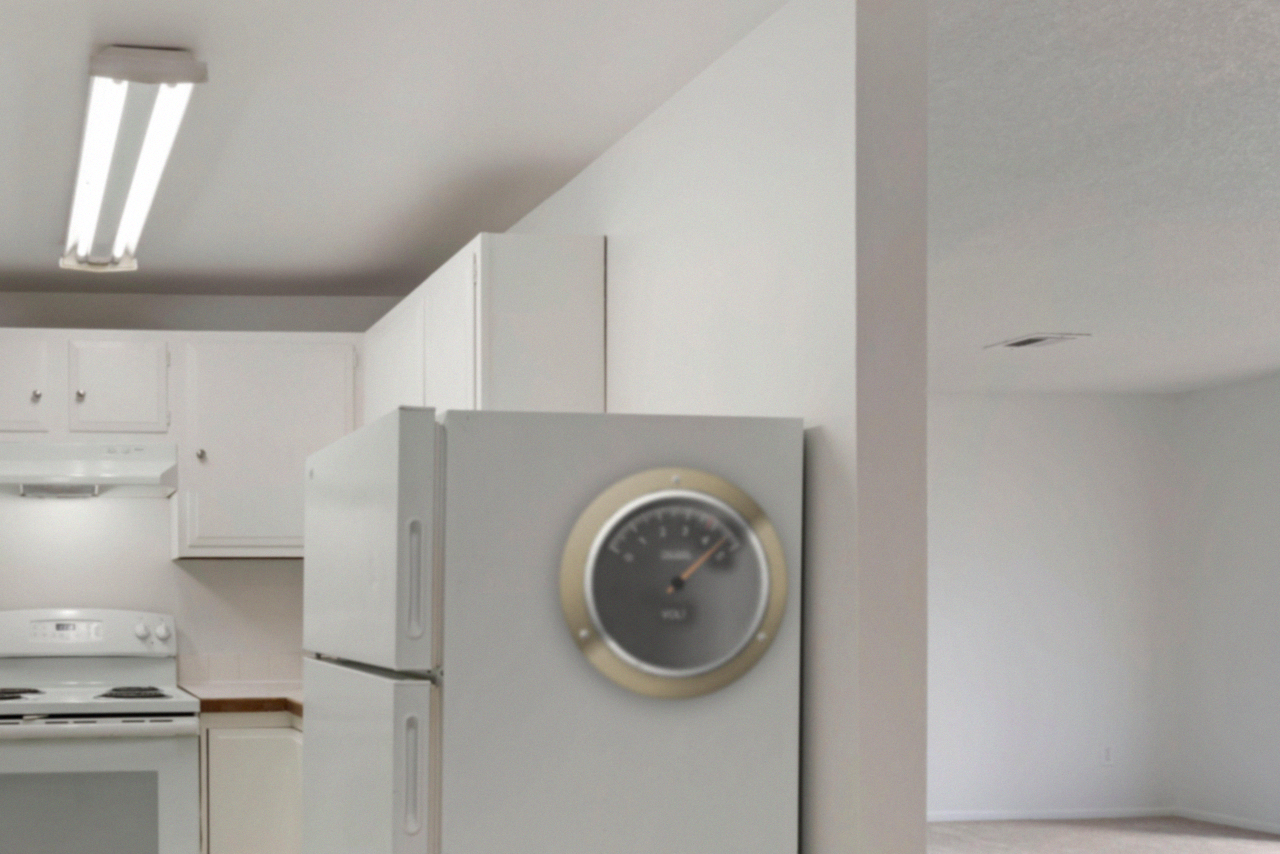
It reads 4.5,V
